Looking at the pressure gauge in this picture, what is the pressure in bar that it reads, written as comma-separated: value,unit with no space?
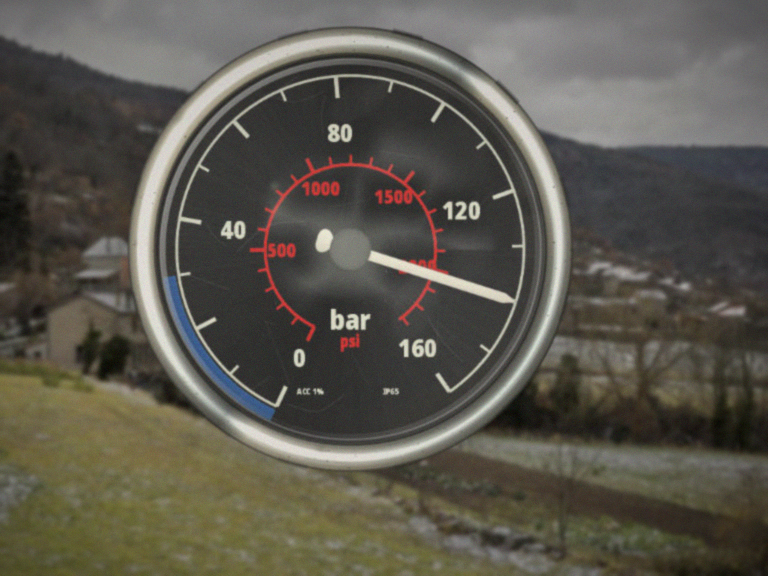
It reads 140,bar
